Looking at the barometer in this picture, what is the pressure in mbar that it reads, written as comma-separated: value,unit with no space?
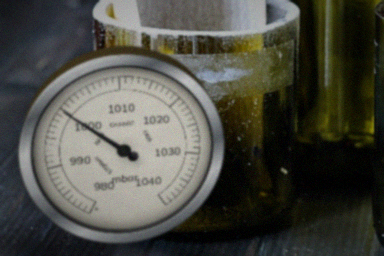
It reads 1000,mbar
